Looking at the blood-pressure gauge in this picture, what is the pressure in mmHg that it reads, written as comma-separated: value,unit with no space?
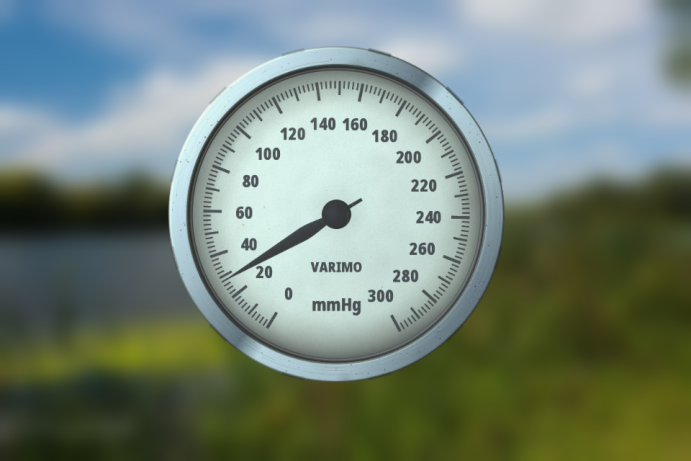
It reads 28,mmHg
